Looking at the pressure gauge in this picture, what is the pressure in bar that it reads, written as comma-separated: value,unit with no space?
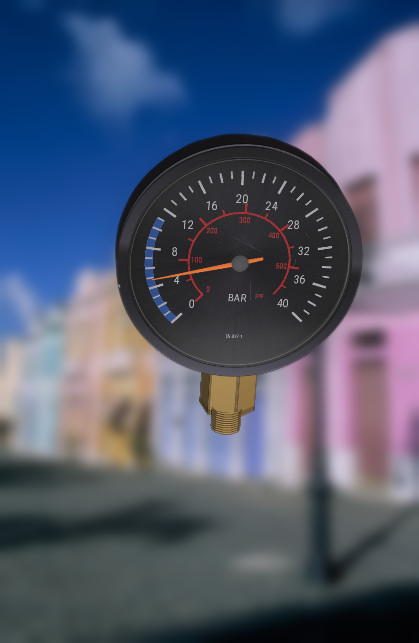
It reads 5,bar
